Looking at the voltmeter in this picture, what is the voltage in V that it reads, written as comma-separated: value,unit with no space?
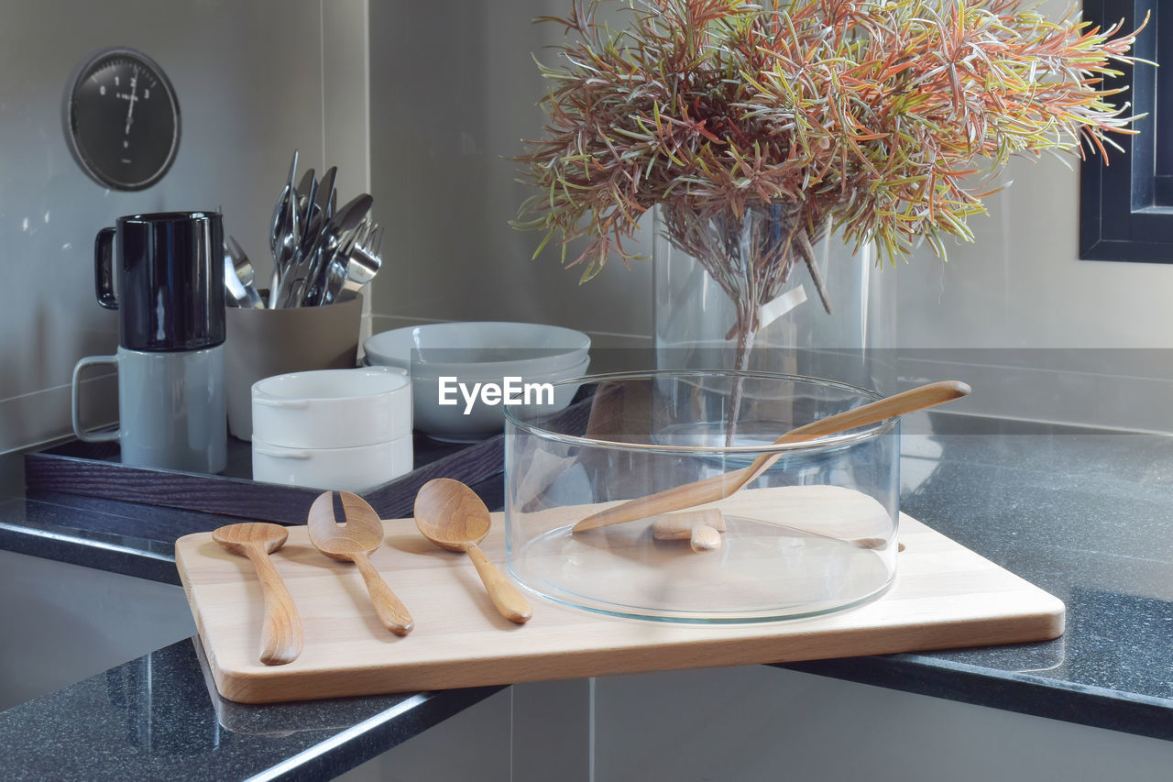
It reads 2,V
